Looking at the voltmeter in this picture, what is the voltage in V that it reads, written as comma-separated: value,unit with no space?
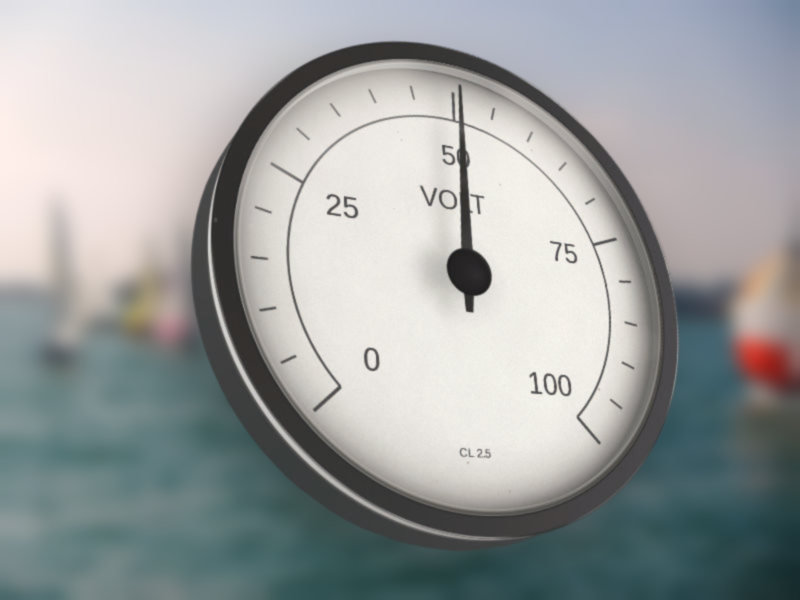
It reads 50,V
